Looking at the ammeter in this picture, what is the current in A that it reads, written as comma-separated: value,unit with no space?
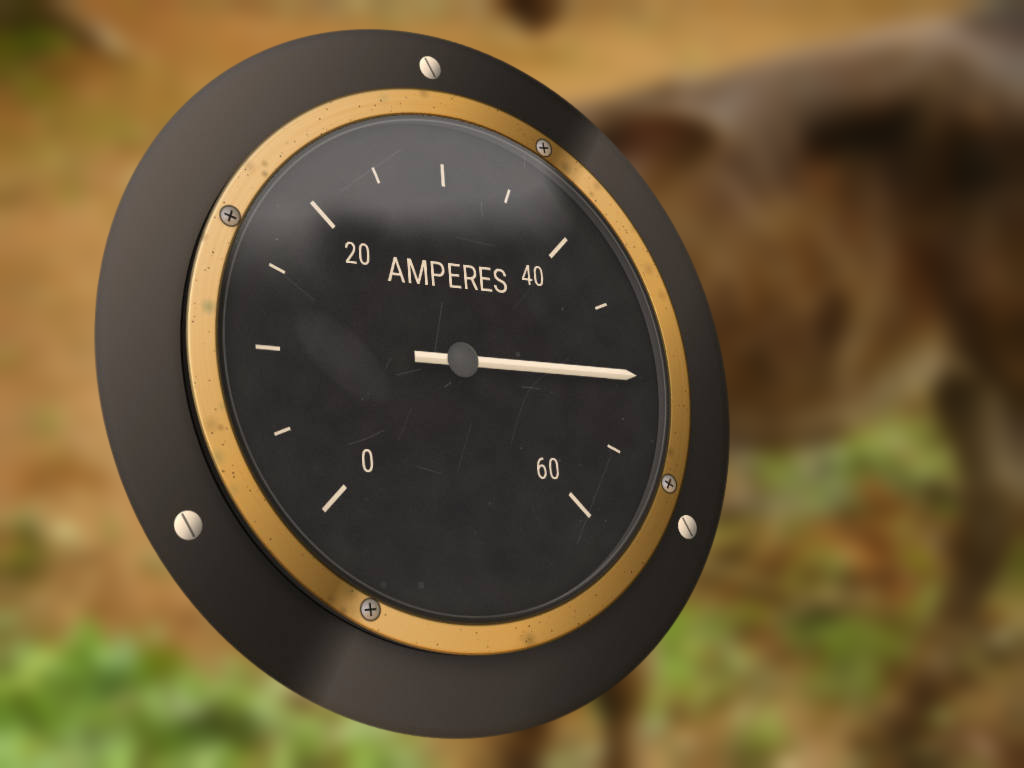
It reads 50,A
